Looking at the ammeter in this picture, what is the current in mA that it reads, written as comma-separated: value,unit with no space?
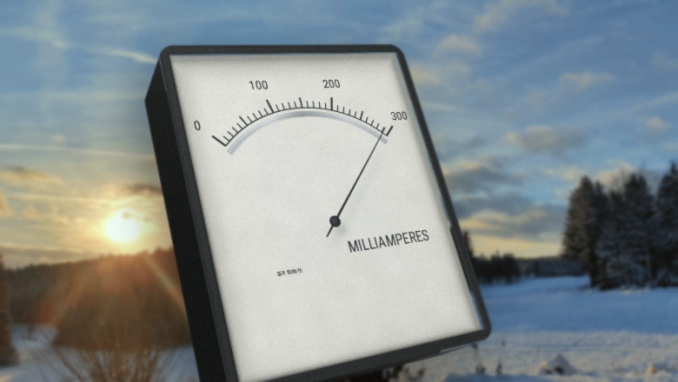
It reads 290,mA
